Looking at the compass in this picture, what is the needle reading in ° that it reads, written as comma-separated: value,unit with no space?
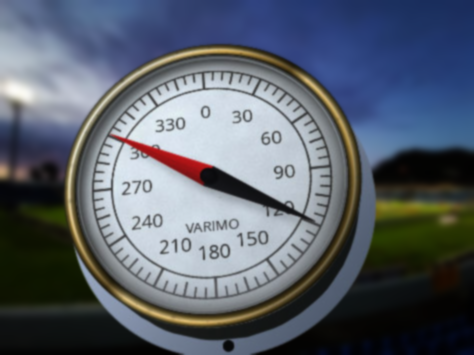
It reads 300,°
